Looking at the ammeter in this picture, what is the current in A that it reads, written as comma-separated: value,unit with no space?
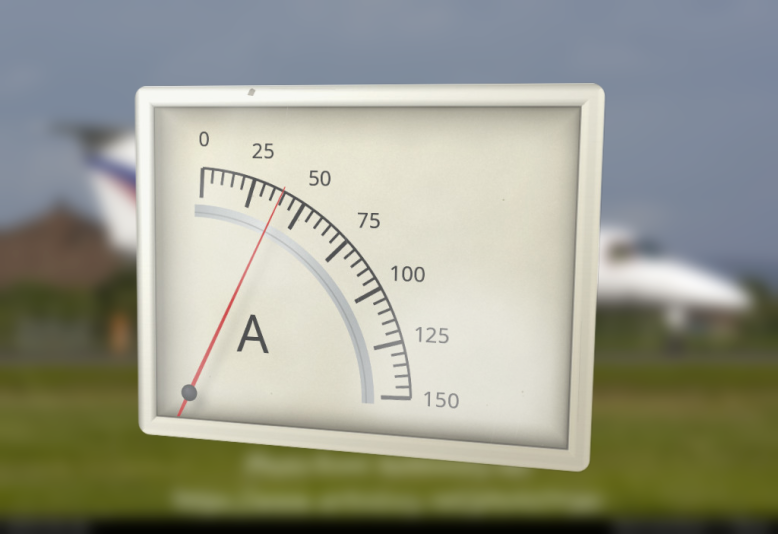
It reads 40,A
